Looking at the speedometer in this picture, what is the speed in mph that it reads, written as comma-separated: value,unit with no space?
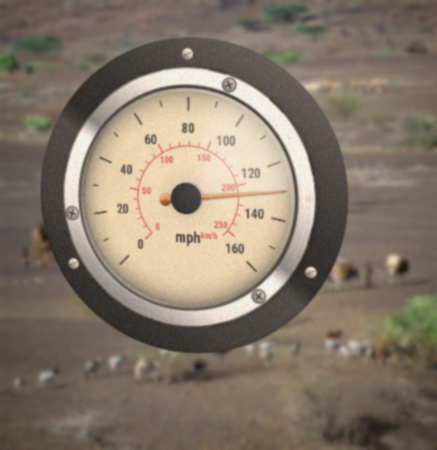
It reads 130,mph
